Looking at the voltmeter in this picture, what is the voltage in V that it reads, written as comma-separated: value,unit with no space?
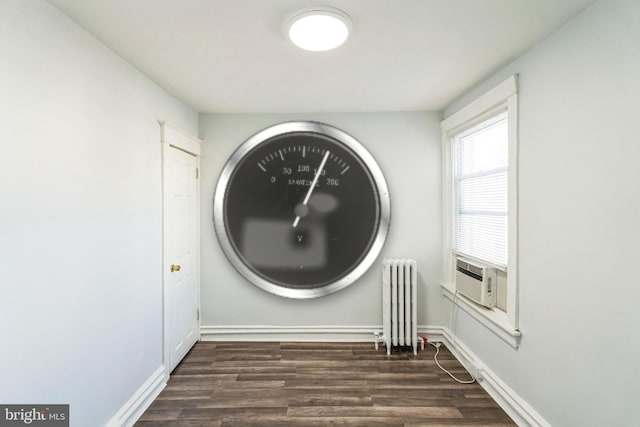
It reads 150,V
